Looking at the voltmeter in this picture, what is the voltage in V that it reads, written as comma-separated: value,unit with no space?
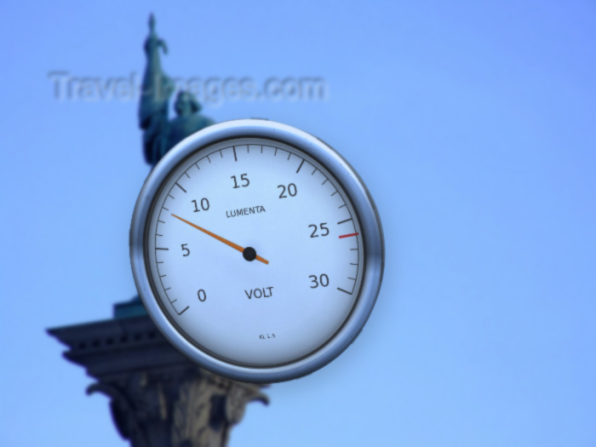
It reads 8,V
